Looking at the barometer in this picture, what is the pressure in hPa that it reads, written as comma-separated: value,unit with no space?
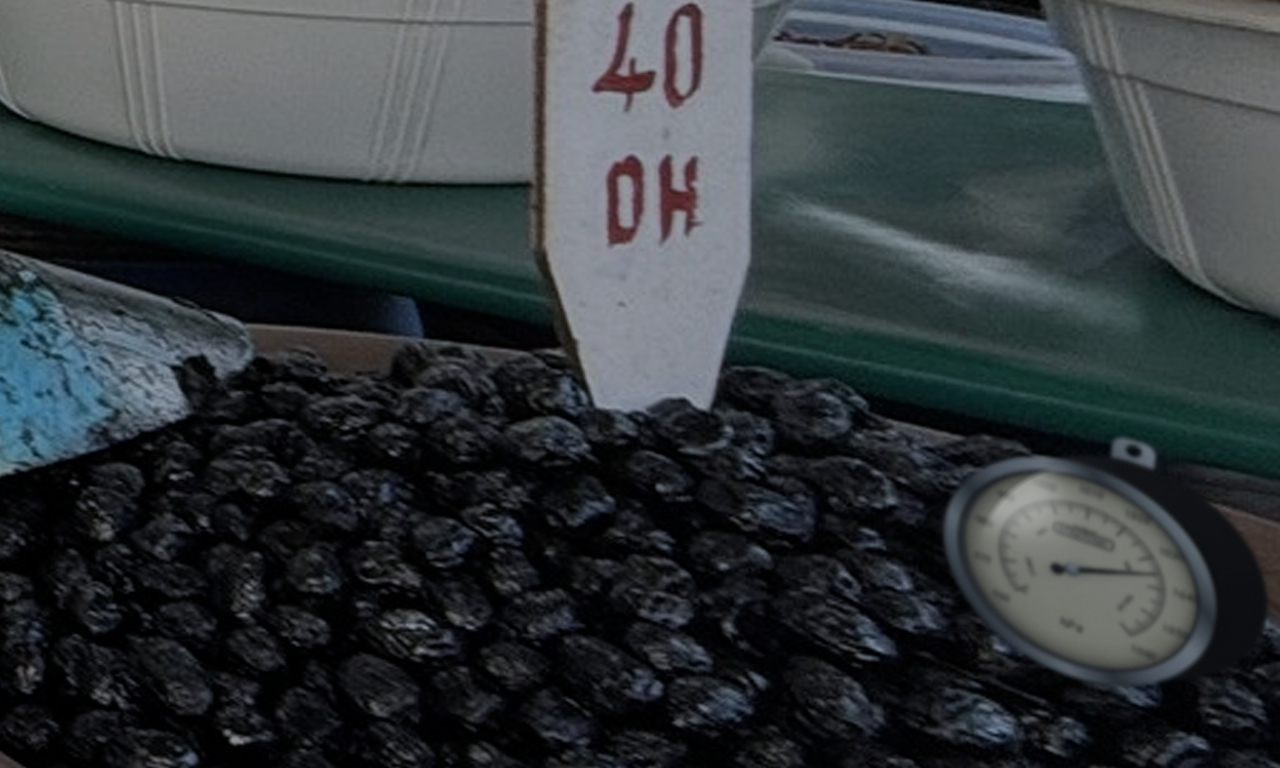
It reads 1035,hPa
